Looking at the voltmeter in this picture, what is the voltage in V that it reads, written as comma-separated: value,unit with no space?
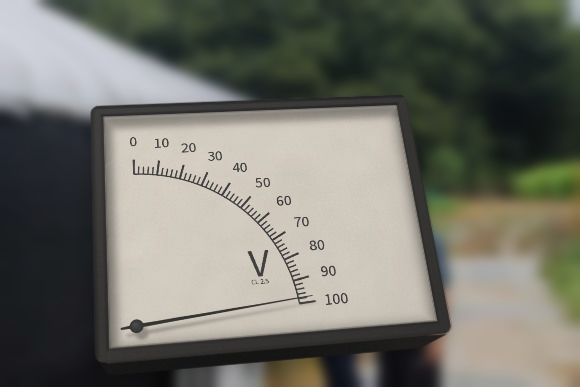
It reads 98,V
